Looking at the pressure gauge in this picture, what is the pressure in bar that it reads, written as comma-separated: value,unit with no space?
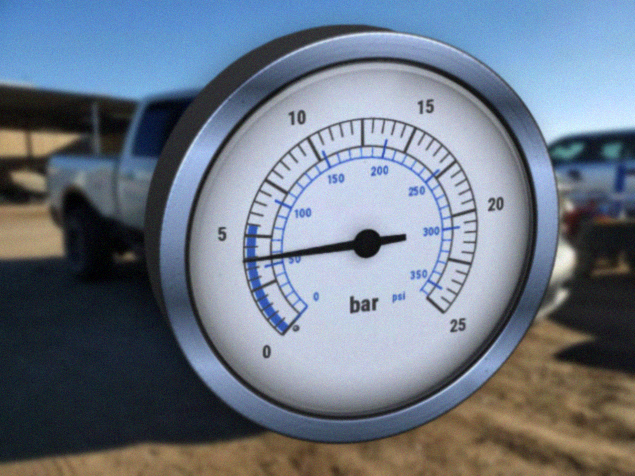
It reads 4,bar
